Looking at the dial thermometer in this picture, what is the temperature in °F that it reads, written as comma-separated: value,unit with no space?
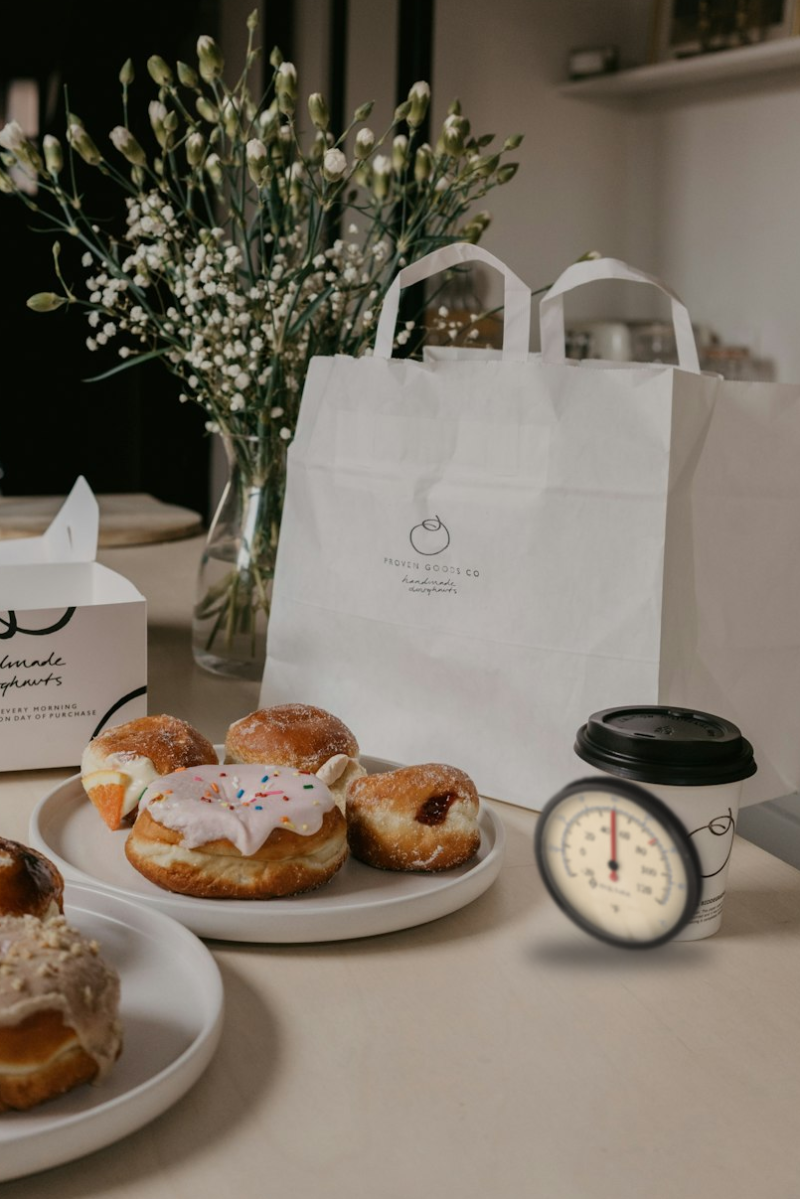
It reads 50,°F
